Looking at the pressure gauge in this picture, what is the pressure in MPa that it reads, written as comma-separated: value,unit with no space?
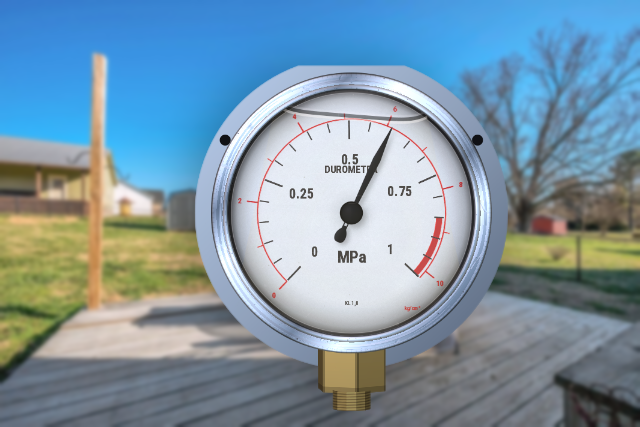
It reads 0.6,MPa
